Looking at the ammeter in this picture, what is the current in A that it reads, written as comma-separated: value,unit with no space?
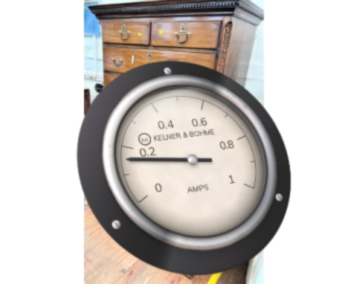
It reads 0.15,A
